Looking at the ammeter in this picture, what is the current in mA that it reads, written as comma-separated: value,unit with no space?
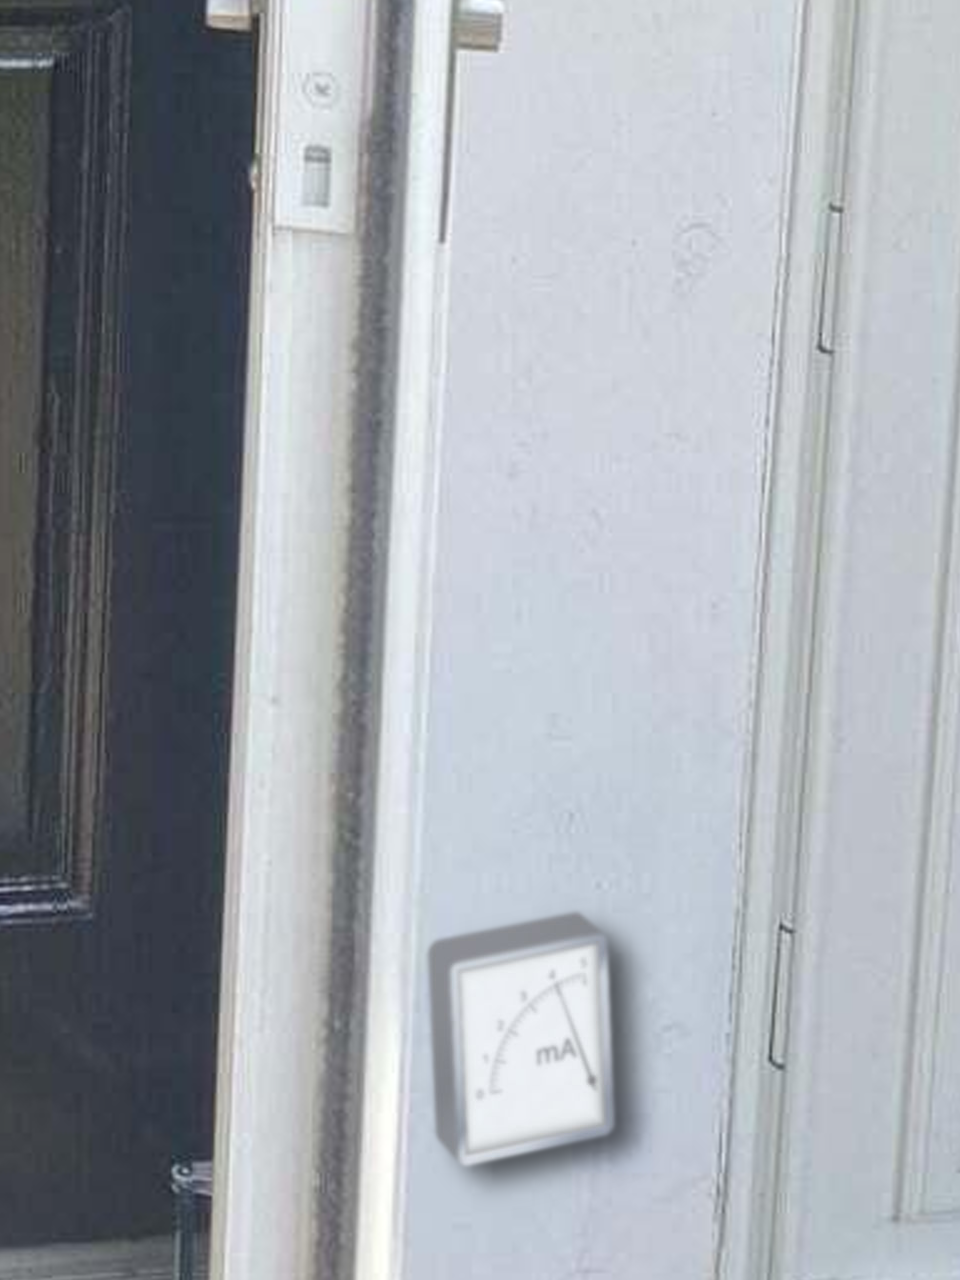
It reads 4,mA
